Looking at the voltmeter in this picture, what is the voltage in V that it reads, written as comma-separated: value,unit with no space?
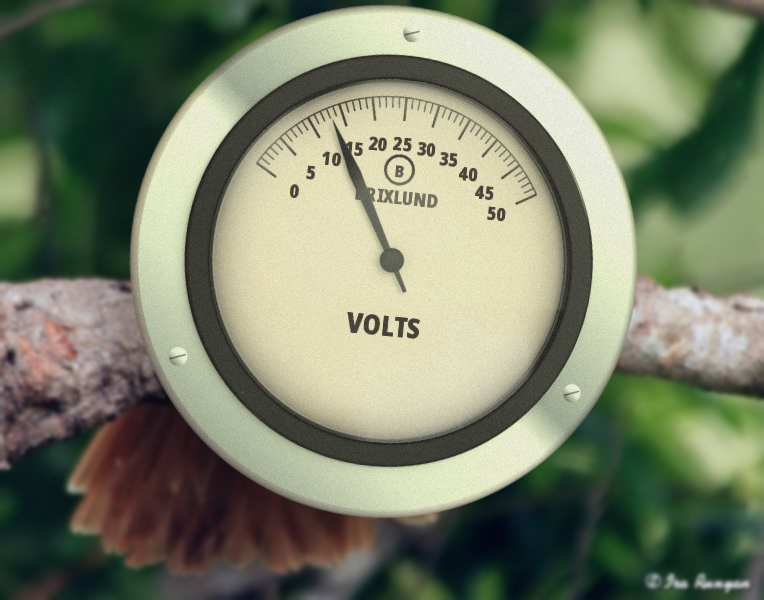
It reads 13,V
